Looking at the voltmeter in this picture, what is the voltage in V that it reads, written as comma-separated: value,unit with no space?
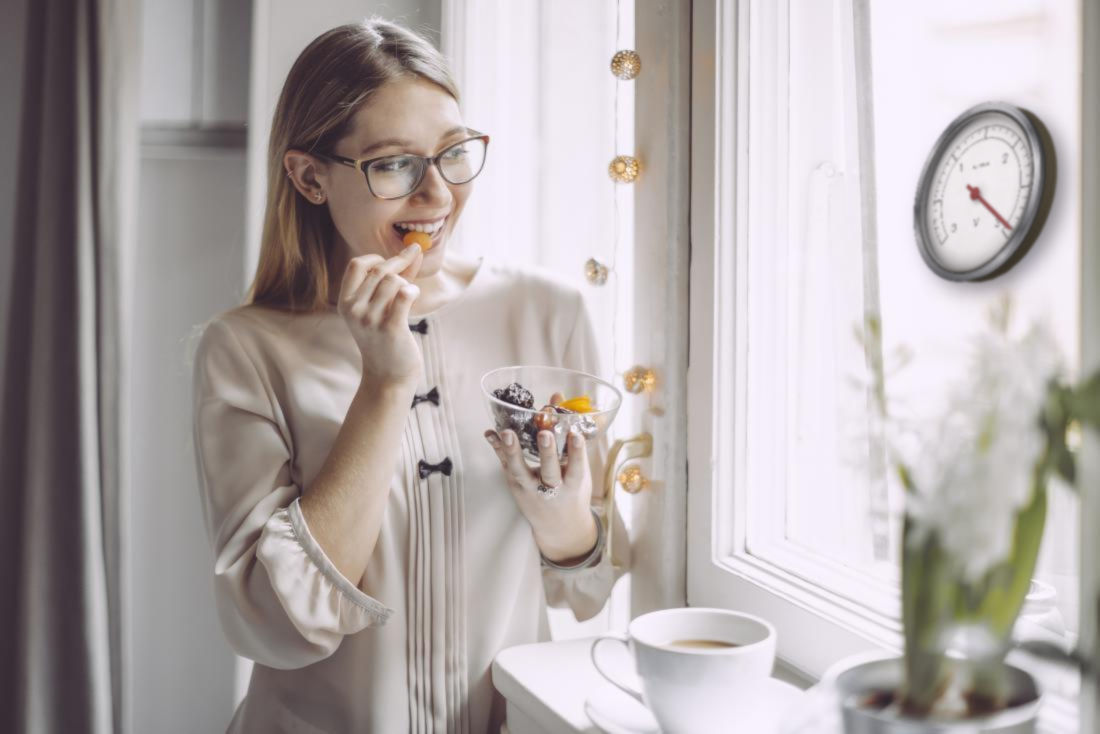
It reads 2.9,V
